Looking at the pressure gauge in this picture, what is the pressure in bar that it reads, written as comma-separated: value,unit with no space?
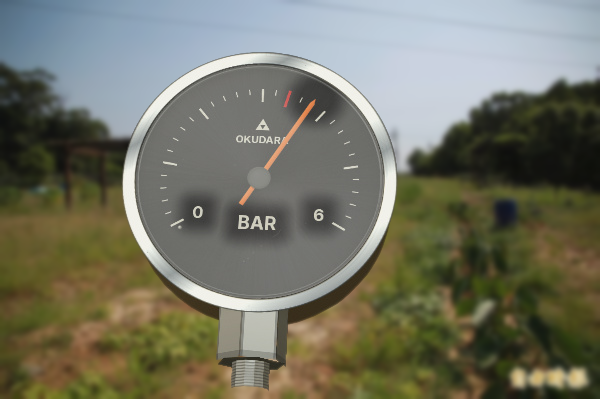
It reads 3.8,bar
